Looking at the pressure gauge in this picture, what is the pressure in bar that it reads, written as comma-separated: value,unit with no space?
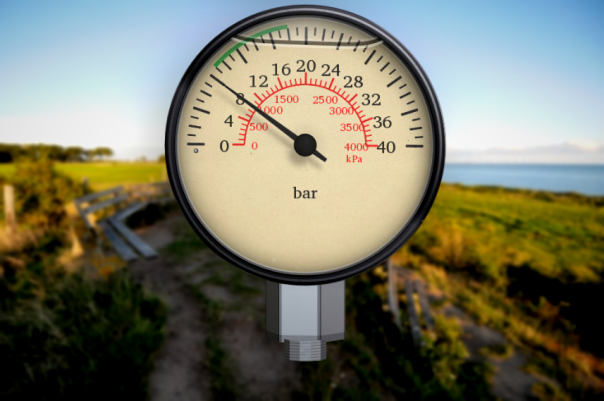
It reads 8,bar
